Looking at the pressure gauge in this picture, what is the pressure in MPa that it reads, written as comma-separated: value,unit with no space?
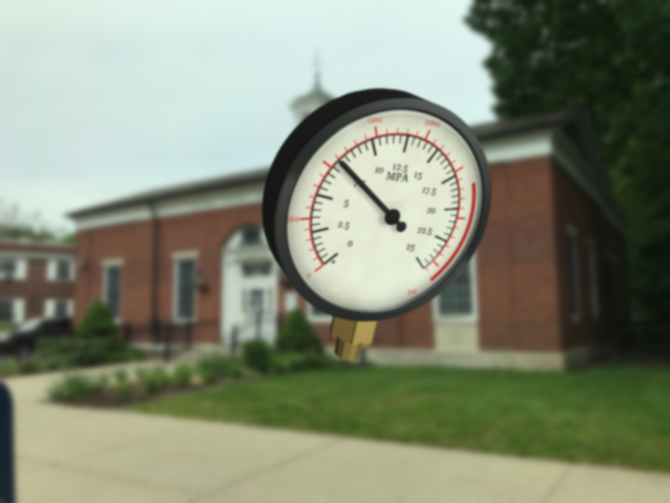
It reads 7.5,MPa
